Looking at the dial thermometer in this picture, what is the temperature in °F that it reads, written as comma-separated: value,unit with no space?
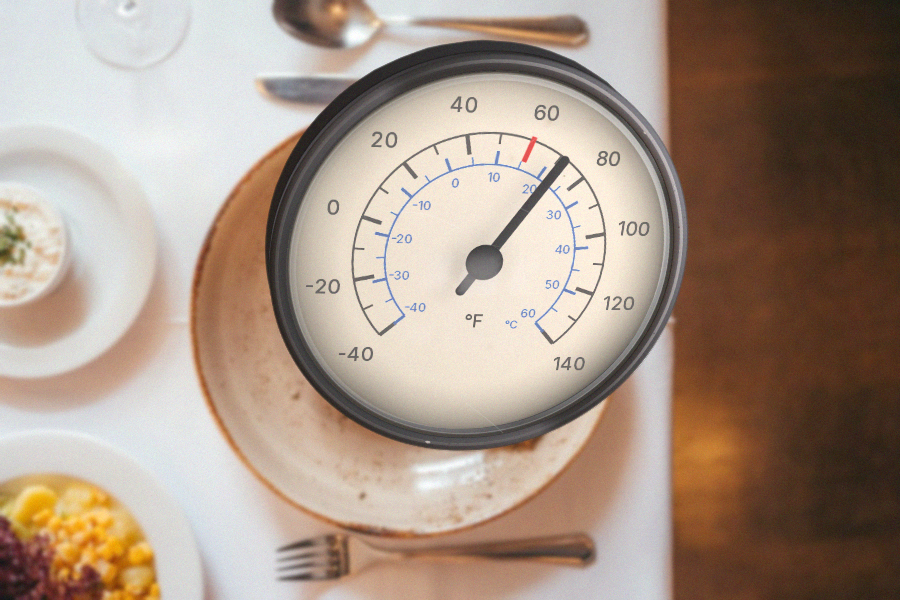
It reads 70,°F
